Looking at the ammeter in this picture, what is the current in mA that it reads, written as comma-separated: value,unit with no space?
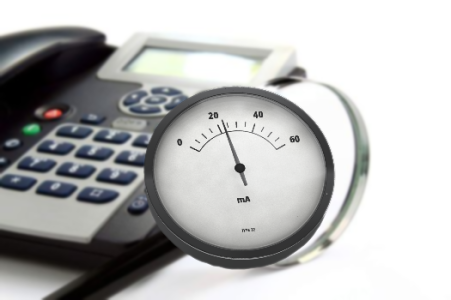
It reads 22.5,mA
